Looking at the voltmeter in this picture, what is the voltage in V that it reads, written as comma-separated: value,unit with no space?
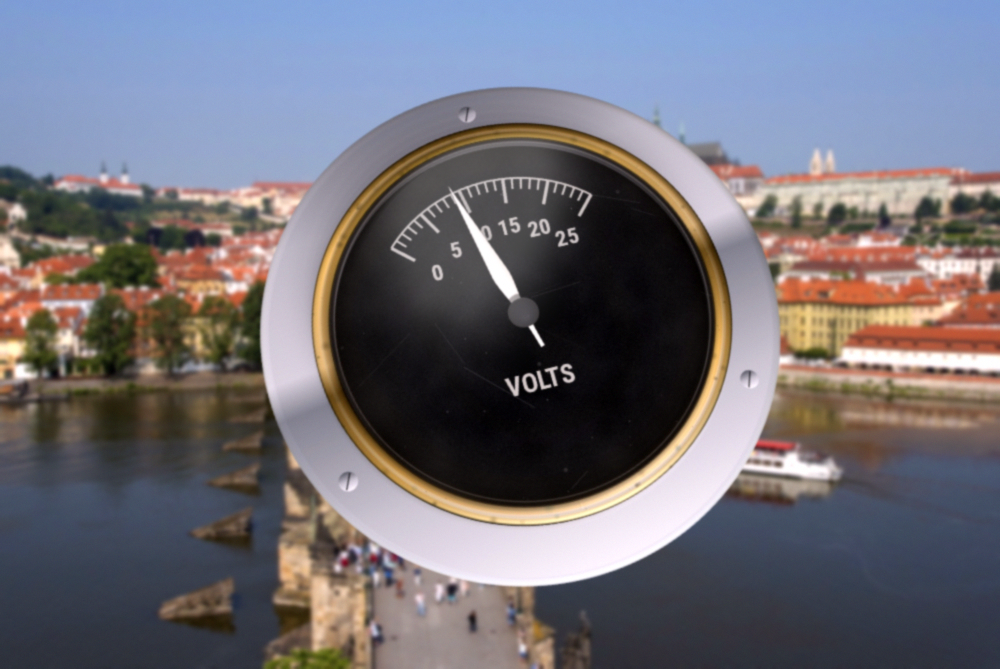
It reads 9,V
